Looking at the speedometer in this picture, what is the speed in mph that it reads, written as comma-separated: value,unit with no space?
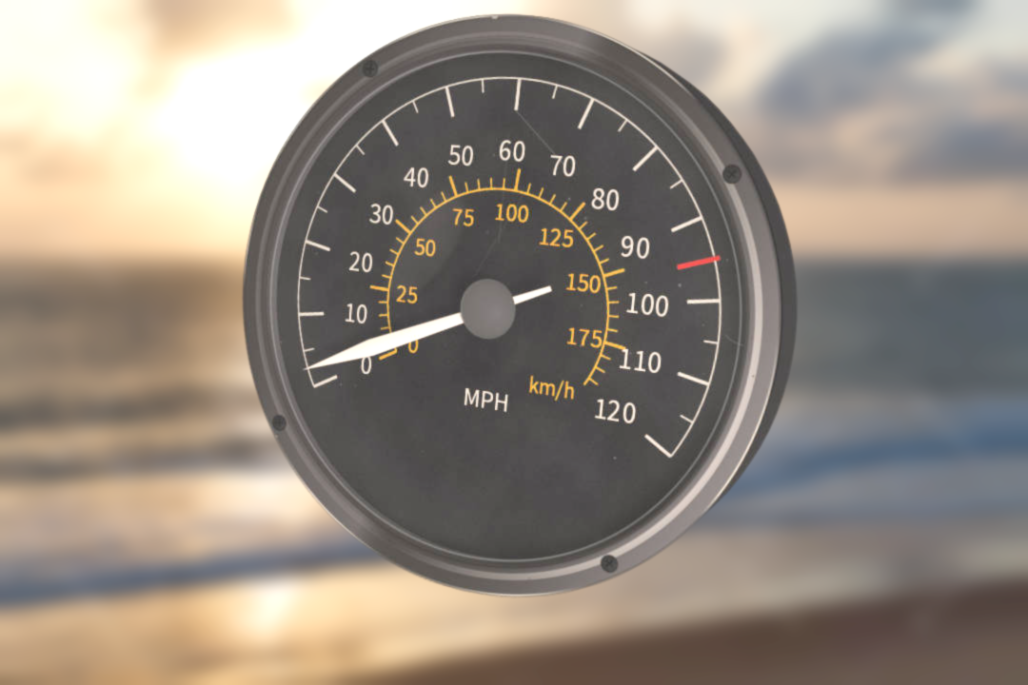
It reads 2.5,mph
